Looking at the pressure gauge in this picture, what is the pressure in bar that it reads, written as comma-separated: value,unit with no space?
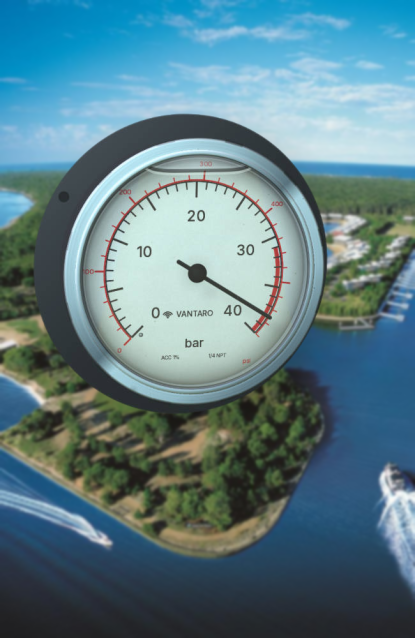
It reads 38,bar
